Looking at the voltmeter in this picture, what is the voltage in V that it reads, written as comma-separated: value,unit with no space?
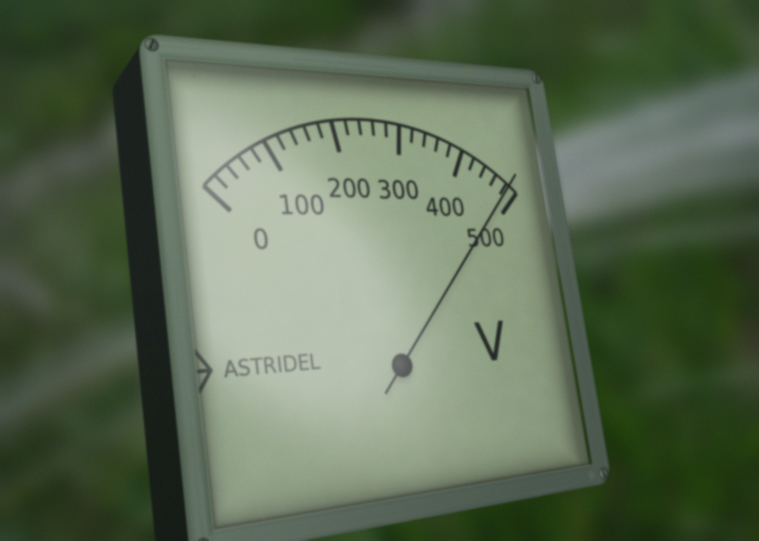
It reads 480,V
